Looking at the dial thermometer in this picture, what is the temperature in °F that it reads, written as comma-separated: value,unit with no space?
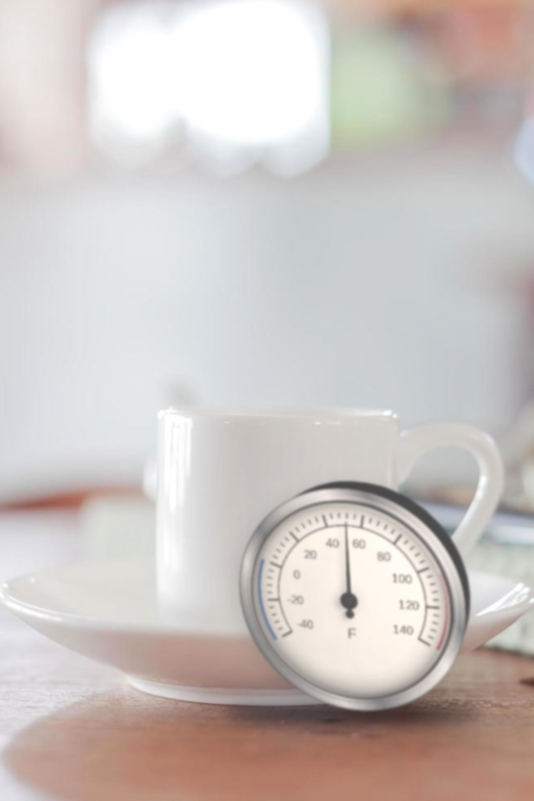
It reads 52,°F
